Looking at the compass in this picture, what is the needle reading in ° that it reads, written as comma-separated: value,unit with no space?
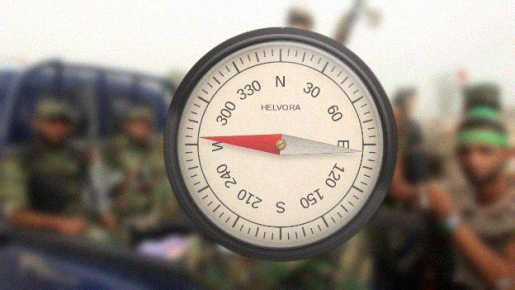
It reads 275,°
